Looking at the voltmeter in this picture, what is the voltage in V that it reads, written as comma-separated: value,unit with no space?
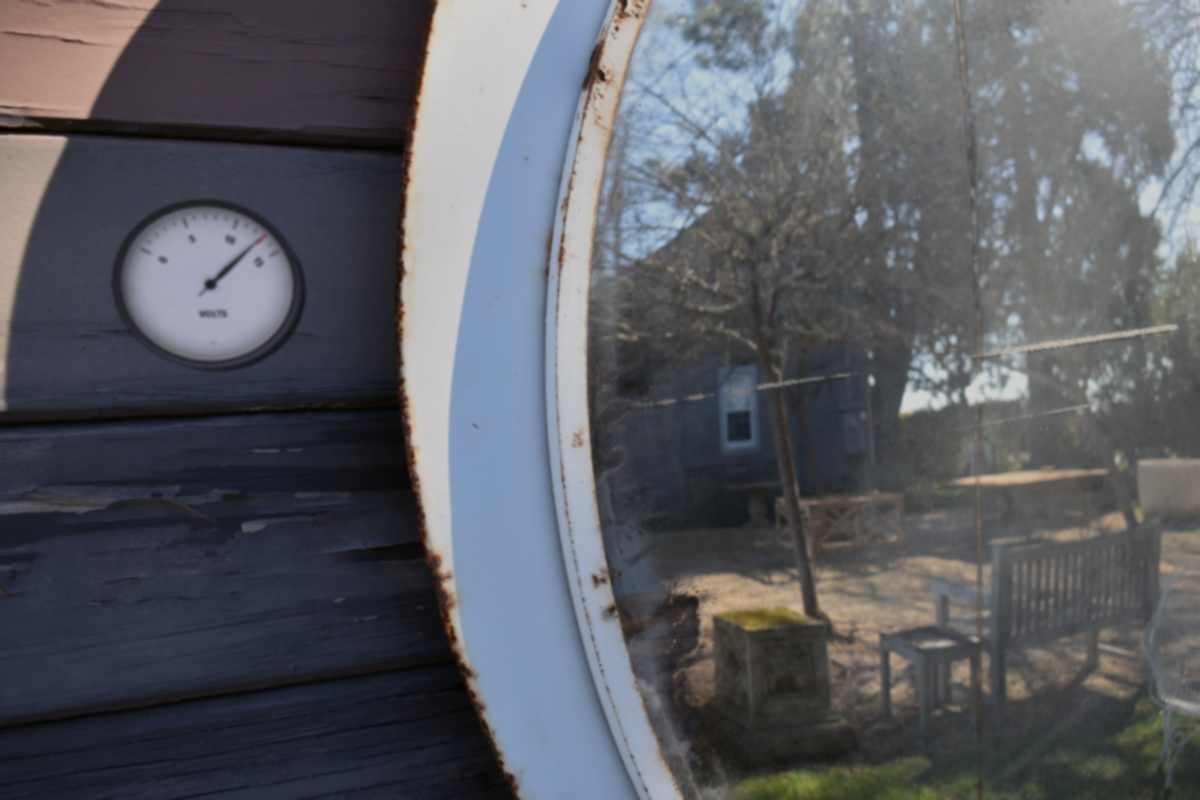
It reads 13,V
